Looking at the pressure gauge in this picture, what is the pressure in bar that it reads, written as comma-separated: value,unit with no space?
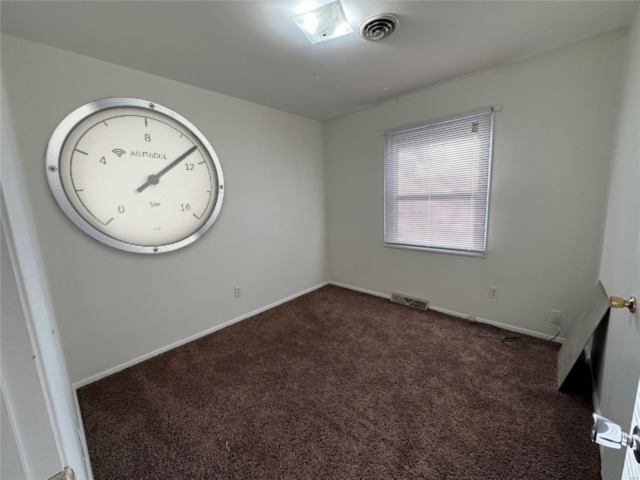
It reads 11,bar
